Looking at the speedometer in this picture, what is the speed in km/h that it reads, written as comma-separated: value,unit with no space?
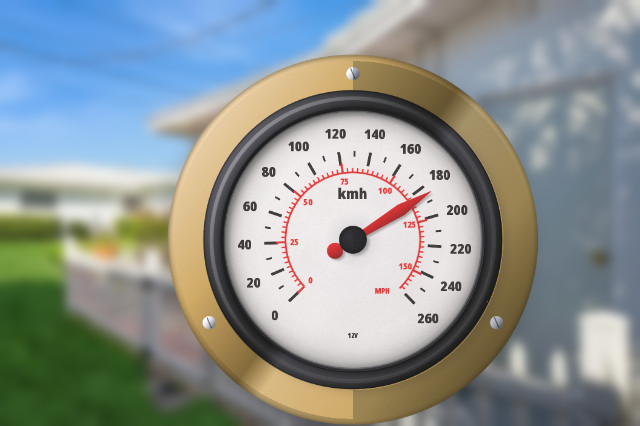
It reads 185,km/h
